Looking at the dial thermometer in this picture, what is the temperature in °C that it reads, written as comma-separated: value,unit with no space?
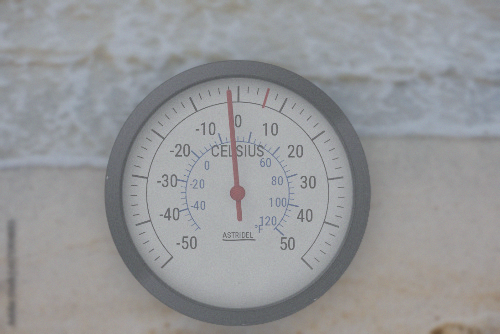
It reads -2,°C
